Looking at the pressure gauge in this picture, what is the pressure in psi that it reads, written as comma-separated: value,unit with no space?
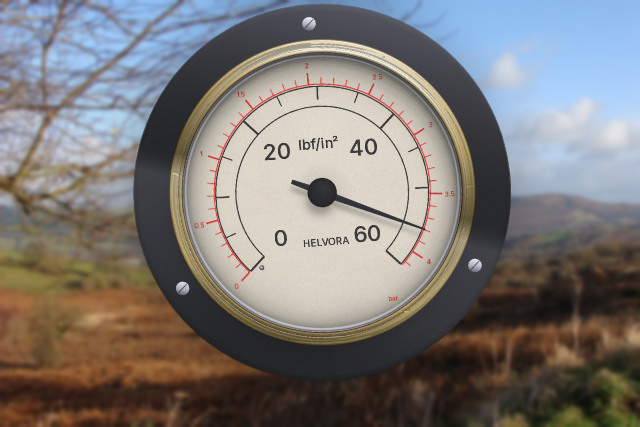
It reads 55,psi
